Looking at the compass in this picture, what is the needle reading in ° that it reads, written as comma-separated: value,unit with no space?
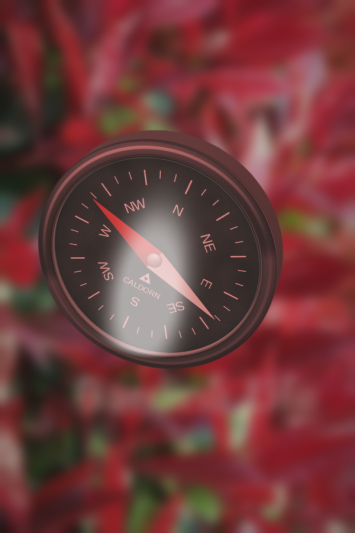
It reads 290,°
